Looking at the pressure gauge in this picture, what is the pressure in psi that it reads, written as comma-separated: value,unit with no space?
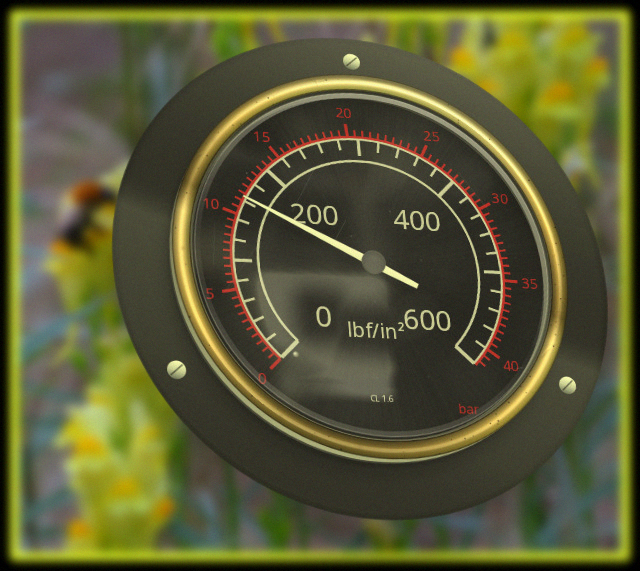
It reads 160,psi
